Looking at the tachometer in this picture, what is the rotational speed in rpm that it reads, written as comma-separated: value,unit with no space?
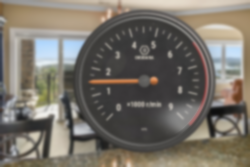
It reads 1500,rpm
